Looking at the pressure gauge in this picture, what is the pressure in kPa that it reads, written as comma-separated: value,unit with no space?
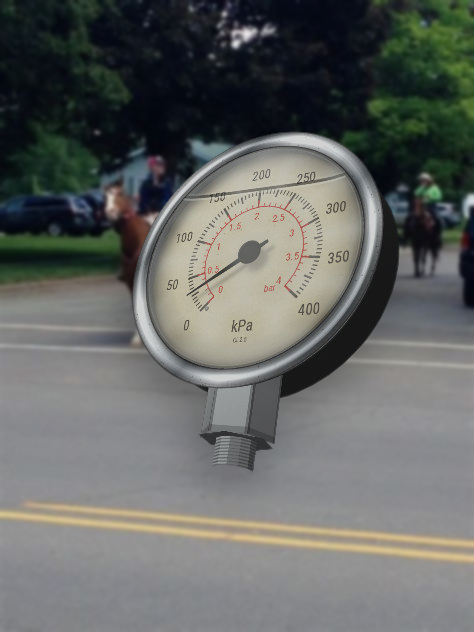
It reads 25,kPa
